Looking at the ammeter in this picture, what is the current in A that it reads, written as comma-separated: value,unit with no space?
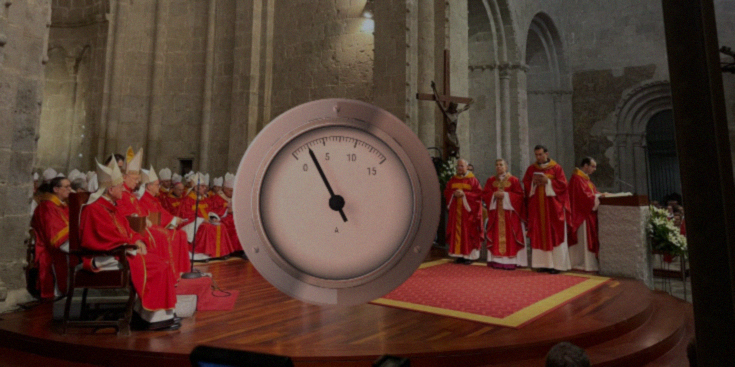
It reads 2.5,A
